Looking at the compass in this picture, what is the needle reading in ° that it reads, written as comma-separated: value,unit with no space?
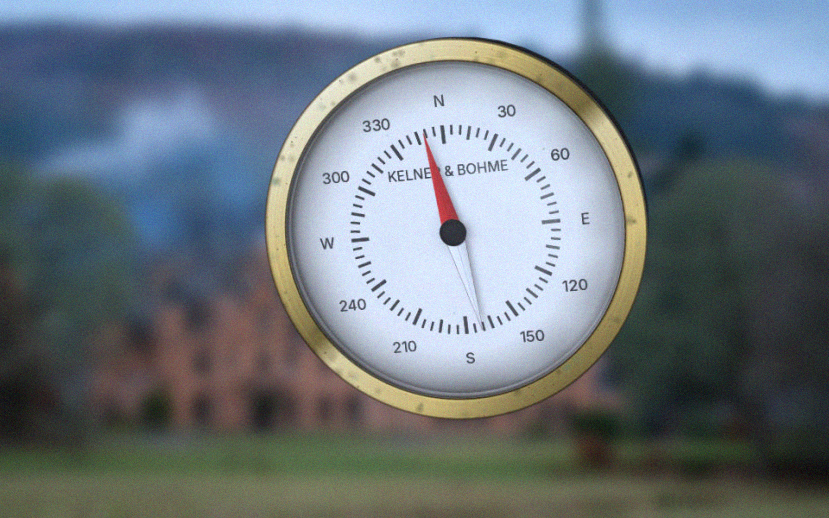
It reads 350,°
